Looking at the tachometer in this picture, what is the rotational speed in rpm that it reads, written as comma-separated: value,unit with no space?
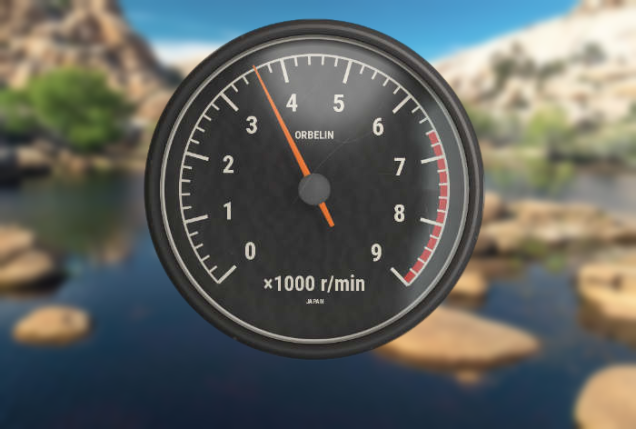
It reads 3600,rpm
